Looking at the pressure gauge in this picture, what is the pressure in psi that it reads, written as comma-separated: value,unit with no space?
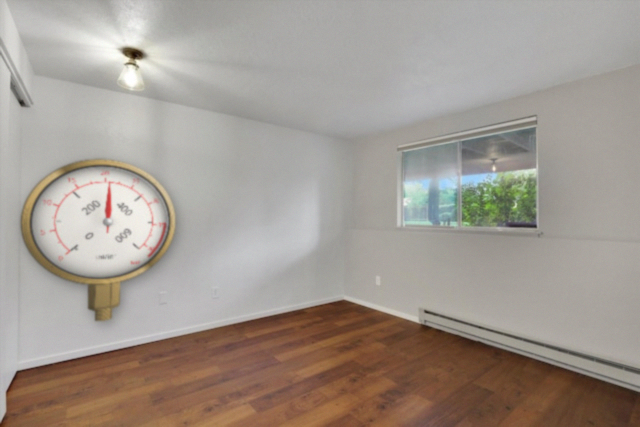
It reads 300,psi
